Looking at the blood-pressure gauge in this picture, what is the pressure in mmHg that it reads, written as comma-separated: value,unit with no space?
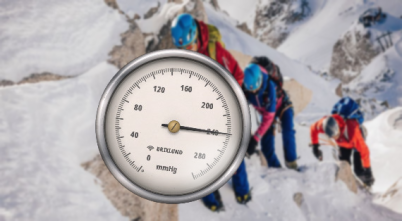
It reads 240,mmHg
